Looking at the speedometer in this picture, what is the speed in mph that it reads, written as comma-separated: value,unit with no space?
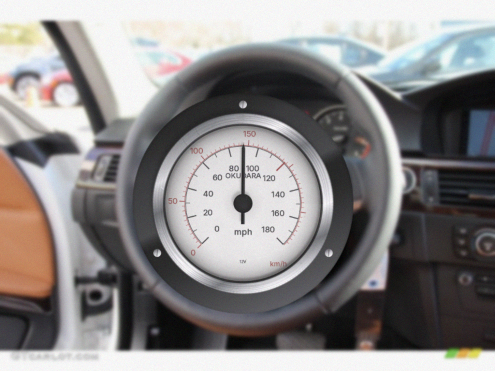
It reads 90,mph
